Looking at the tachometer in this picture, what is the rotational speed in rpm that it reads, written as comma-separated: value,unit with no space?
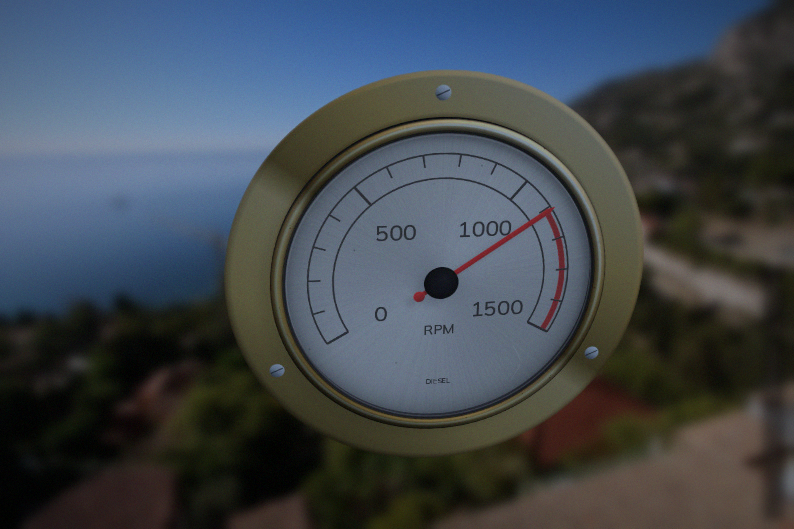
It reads 1100,rpm
